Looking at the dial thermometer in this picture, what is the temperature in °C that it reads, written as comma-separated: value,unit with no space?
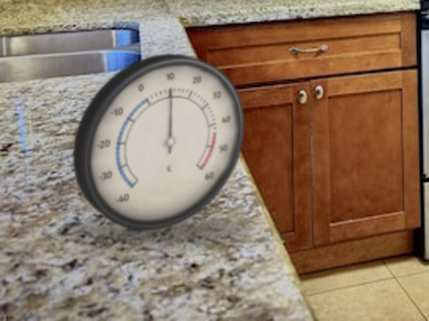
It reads 10,°C
